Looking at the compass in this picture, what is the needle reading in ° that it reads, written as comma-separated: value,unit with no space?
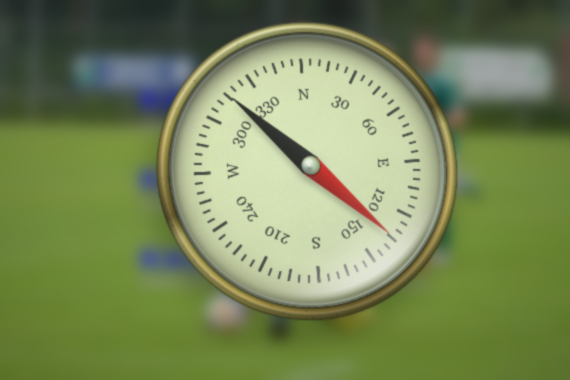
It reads 135,°
